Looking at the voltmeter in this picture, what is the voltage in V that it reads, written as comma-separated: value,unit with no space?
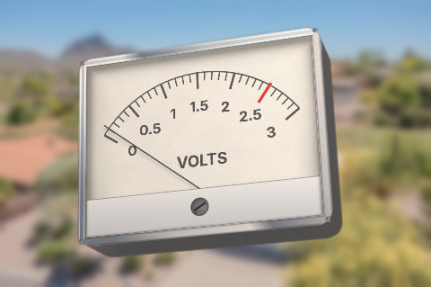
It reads 0.1,V
